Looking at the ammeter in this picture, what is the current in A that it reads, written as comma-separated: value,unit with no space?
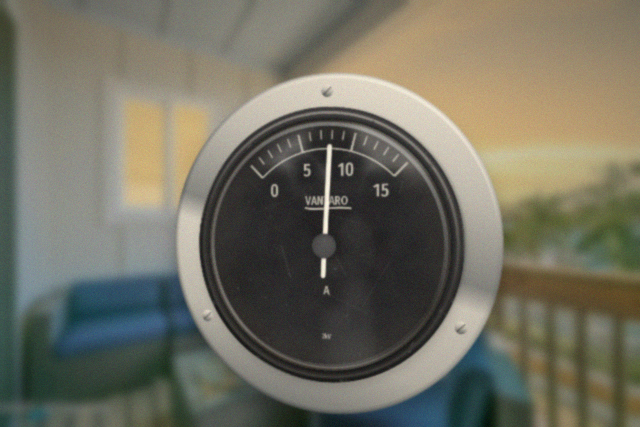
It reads 8,A
